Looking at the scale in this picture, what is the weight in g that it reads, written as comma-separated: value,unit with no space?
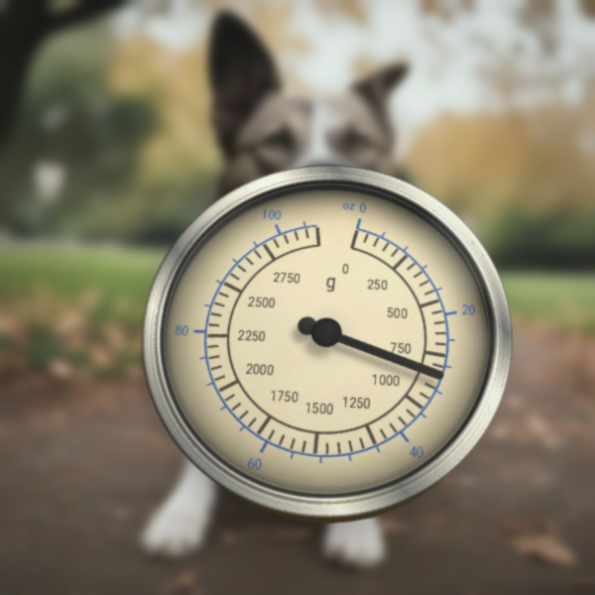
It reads 850,g
